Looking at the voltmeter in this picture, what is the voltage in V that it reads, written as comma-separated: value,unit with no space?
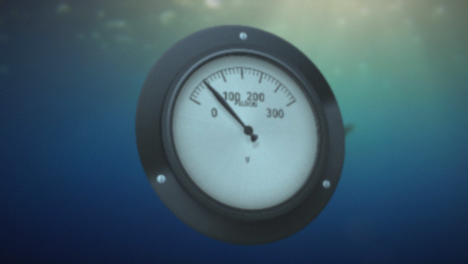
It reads 50,V
